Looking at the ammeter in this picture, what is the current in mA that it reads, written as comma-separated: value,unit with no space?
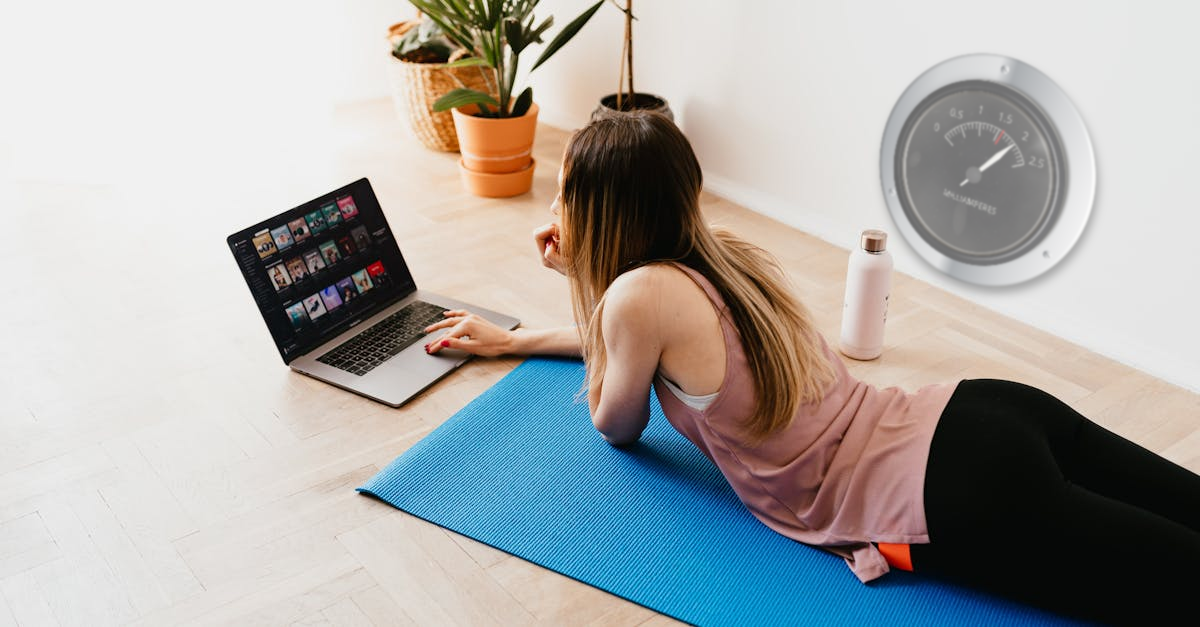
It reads 2,mA
